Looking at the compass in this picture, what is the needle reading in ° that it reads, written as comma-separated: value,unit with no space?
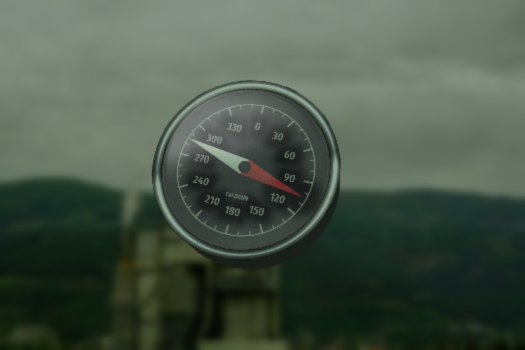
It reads 105,°
